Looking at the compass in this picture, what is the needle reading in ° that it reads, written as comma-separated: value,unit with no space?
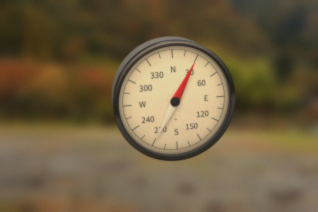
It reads 30,°
